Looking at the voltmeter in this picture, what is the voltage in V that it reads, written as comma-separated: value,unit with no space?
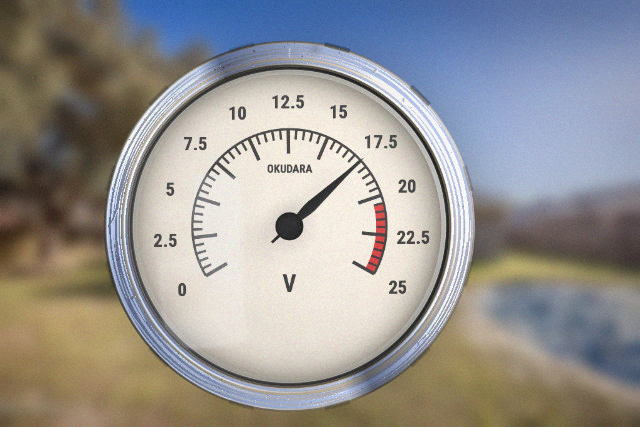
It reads 17.5,V
